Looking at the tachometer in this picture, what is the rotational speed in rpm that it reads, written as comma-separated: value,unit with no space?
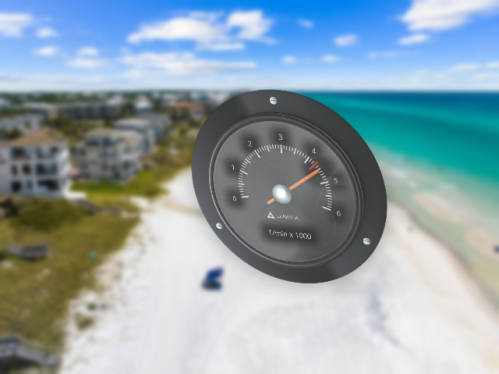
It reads 4500,rpm
